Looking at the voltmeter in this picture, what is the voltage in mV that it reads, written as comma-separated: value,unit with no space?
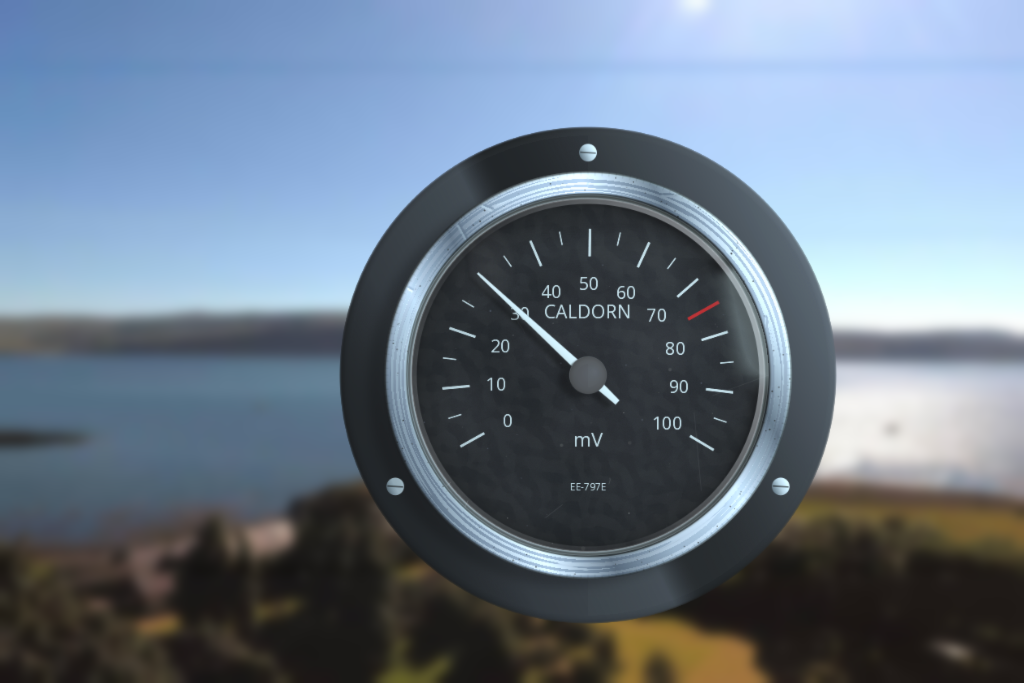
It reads 30,mV
